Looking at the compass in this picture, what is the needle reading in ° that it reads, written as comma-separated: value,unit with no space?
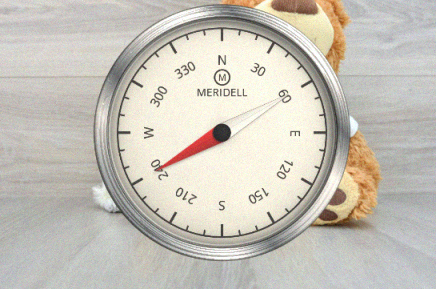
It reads 240,°
